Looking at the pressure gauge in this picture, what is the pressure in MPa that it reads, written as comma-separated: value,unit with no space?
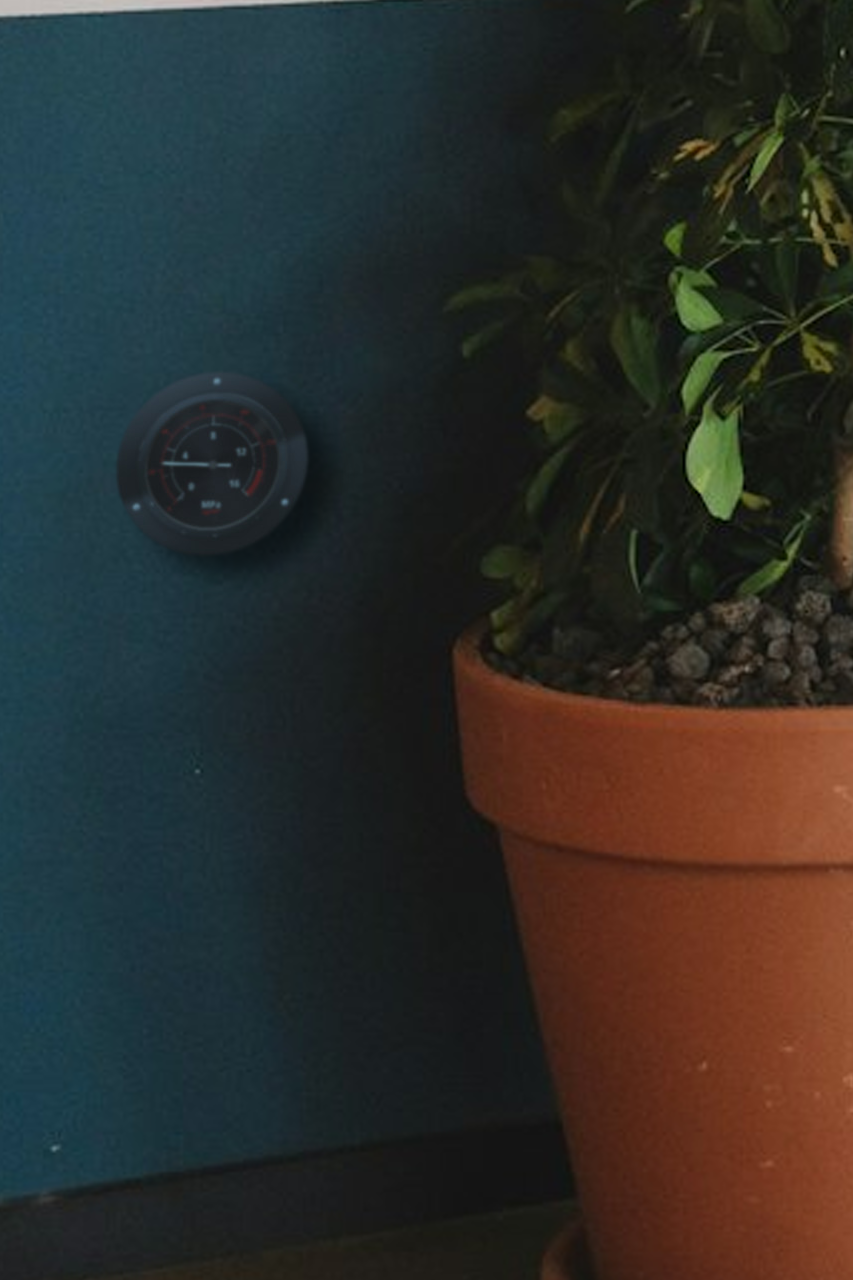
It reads 3,MPa
